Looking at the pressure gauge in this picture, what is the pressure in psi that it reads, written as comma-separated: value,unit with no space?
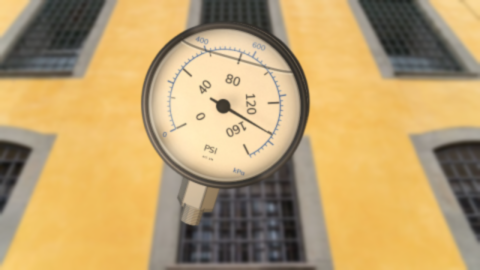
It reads 140,psi
